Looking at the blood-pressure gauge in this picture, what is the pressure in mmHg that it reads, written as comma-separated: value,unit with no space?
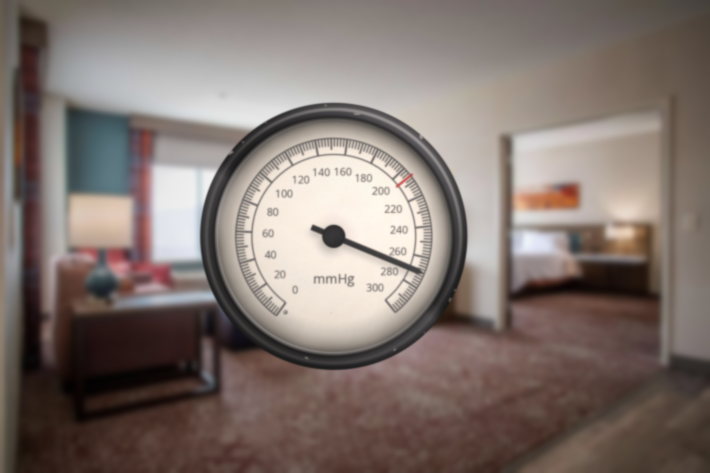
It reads 270,mmHg
